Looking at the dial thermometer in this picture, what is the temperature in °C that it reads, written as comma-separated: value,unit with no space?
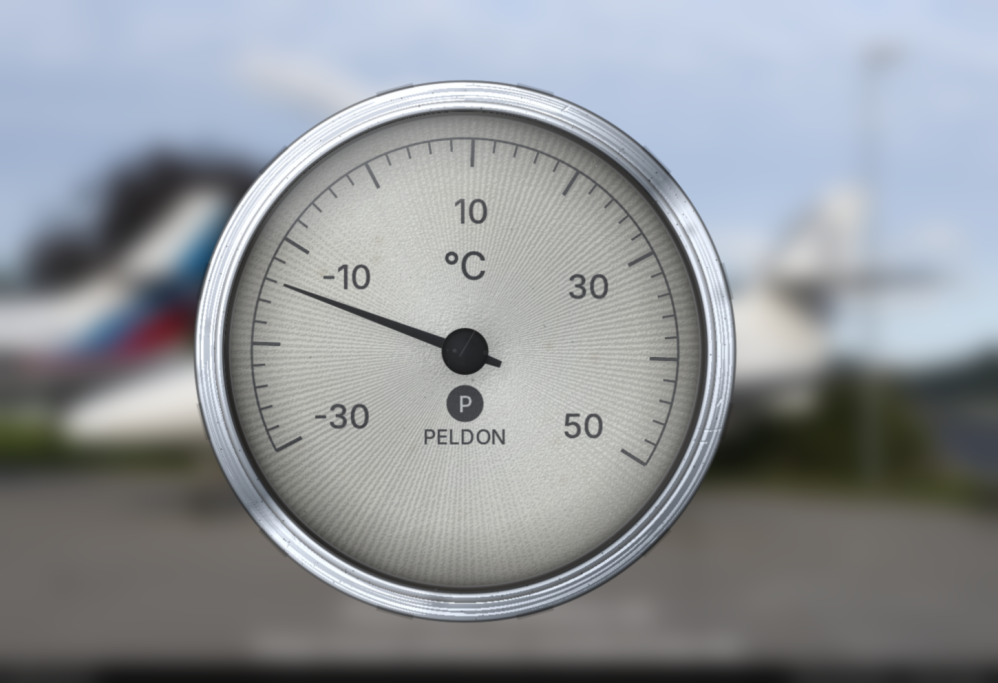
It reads -14,°C
